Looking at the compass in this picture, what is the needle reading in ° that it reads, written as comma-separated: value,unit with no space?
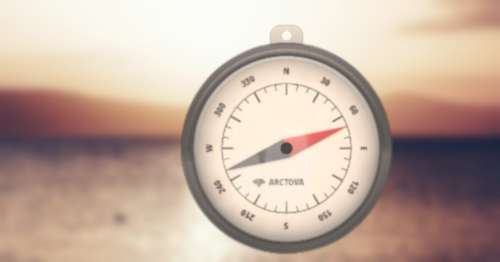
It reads 70,°
